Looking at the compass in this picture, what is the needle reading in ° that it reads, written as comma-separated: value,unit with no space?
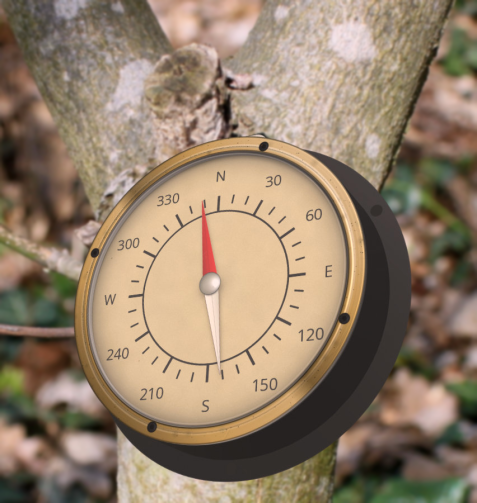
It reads 350,°
